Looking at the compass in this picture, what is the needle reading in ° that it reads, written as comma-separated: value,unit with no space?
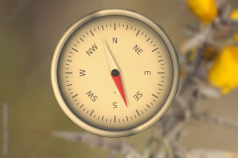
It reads 160,°
